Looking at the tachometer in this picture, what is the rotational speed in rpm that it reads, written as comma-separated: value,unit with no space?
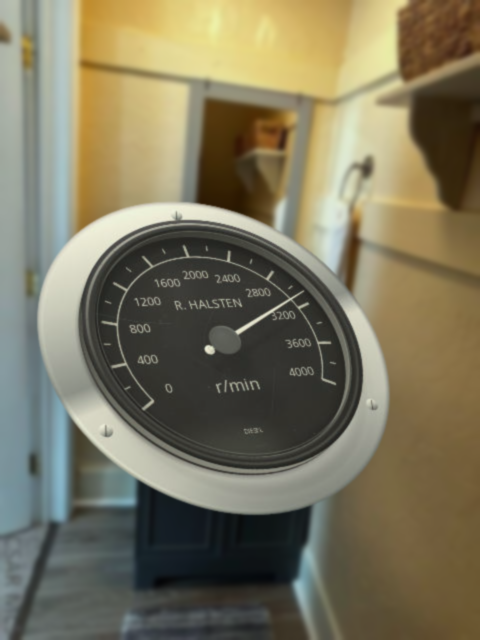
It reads 3100,rpm
